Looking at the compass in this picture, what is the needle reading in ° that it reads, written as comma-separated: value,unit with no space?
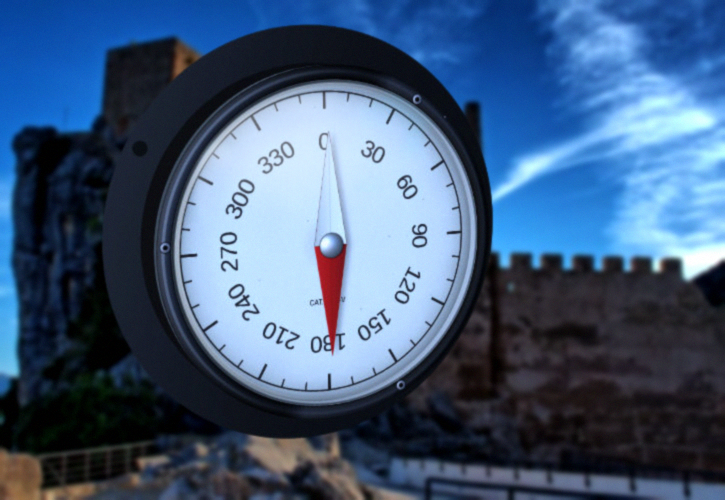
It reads 180,°
